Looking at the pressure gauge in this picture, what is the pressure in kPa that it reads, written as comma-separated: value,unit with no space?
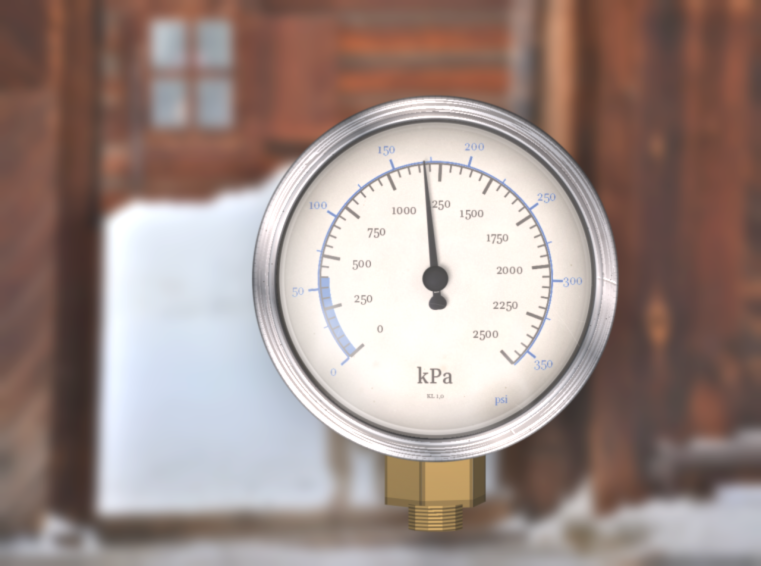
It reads 1175,kPa
